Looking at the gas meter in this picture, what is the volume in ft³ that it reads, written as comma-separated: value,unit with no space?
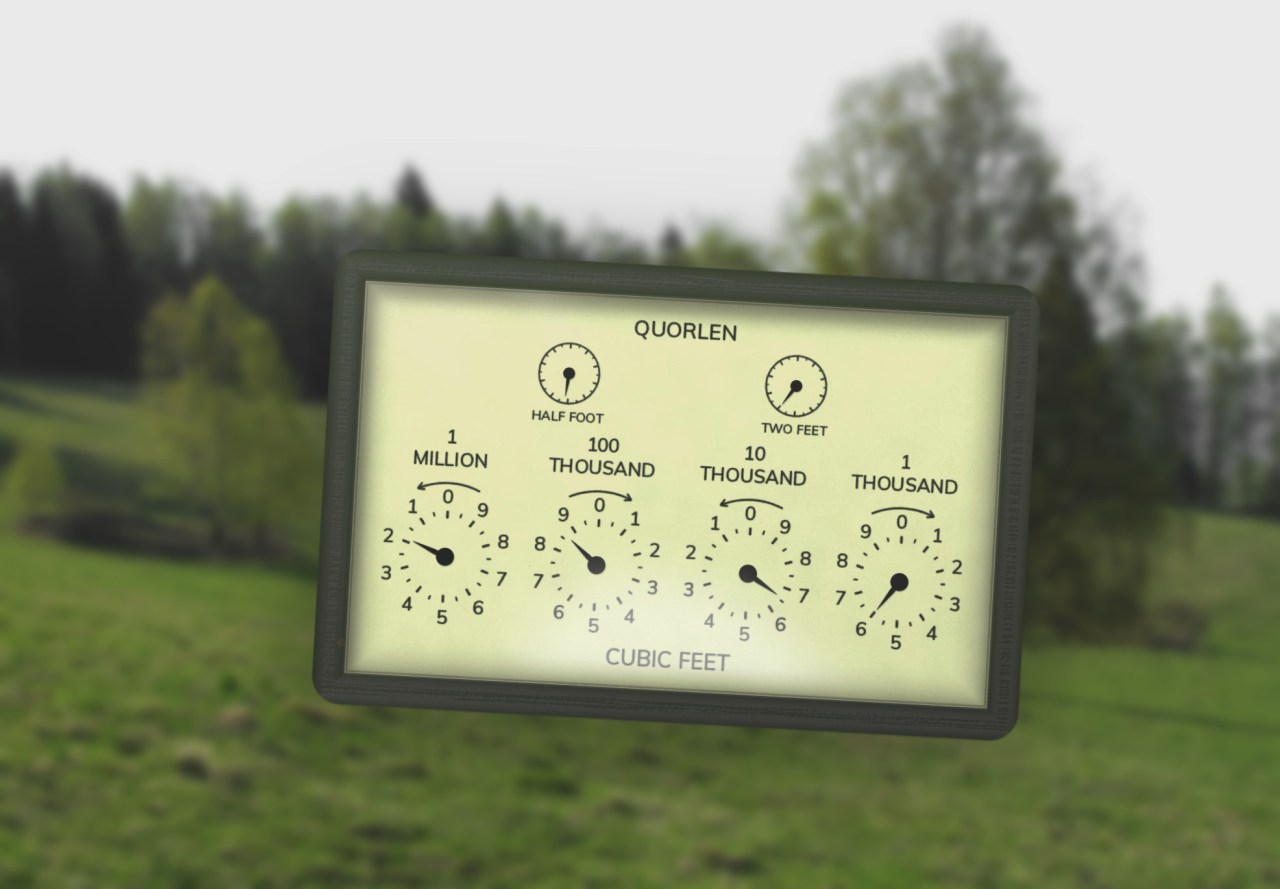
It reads 186600,ft³
